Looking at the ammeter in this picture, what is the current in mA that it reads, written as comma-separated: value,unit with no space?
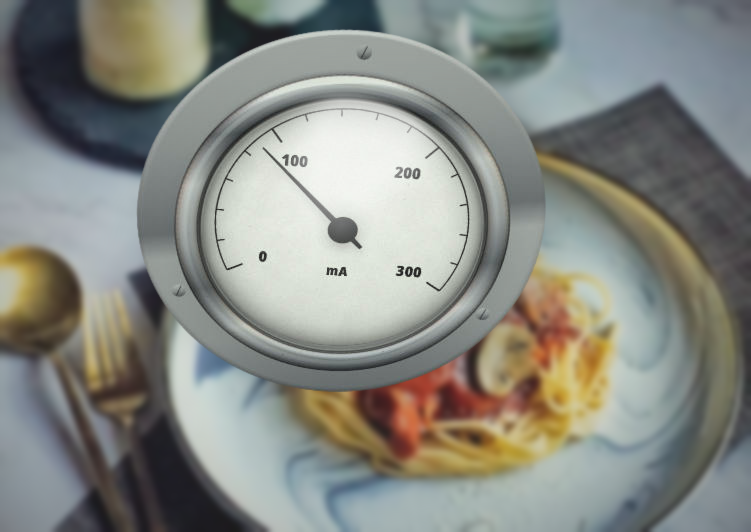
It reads 90,mA
